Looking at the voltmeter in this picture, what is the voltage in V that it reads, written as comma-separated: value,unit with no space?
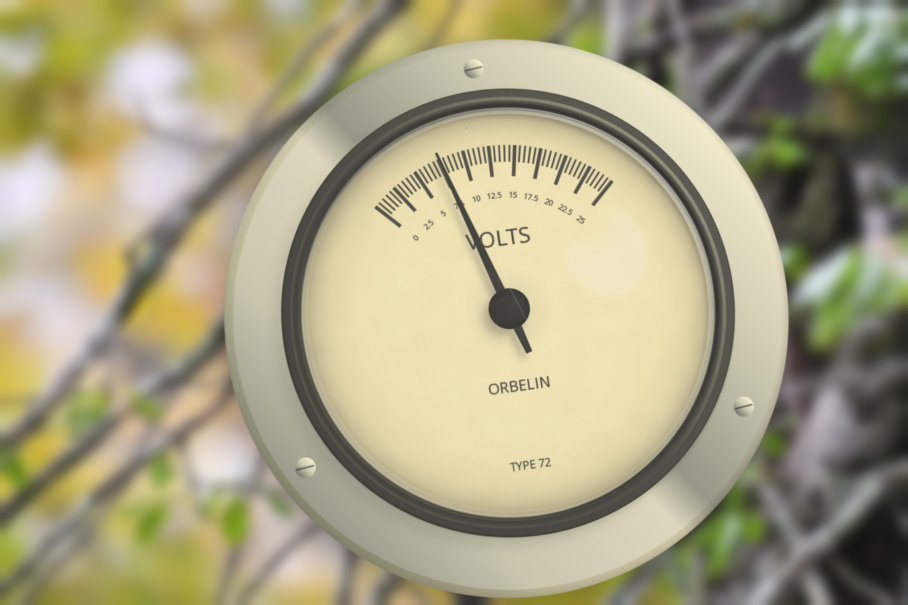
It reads 7.5,V
